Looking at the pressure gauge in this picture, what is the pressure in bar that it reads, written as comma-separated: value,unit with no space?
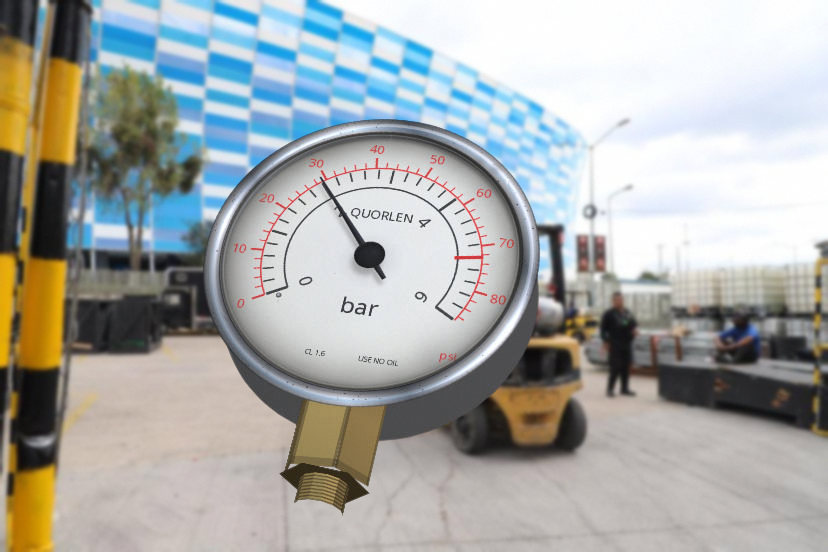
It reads 2,bar
